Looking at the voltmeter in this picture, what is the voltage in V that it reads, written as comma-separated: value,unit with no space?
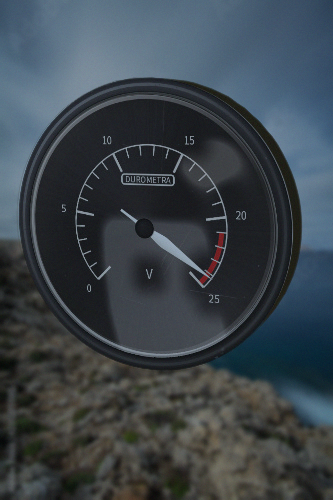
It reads 24,V
